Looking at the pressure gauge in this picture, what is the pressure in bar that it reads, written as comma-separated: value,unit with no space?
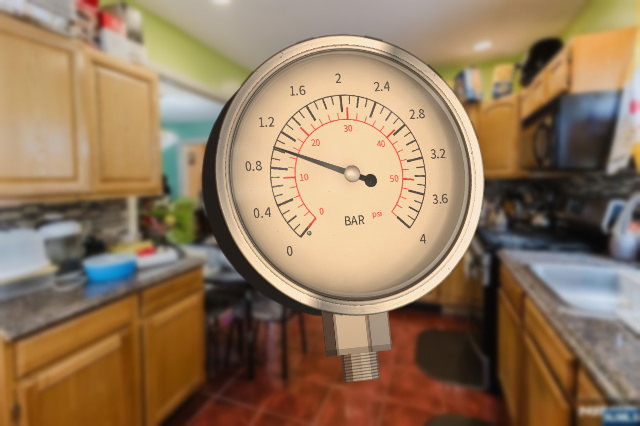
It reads 1,bar
